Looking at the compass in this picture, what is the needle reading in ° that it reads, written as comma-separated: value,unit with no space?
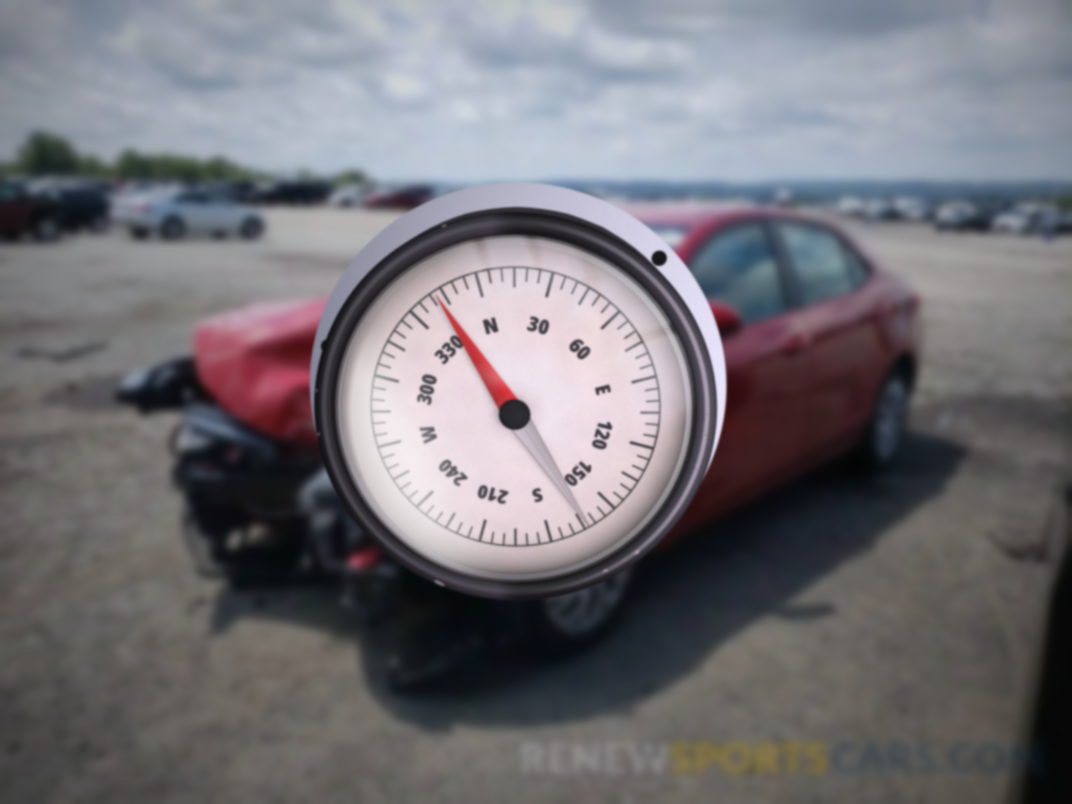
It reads 342.5,°
